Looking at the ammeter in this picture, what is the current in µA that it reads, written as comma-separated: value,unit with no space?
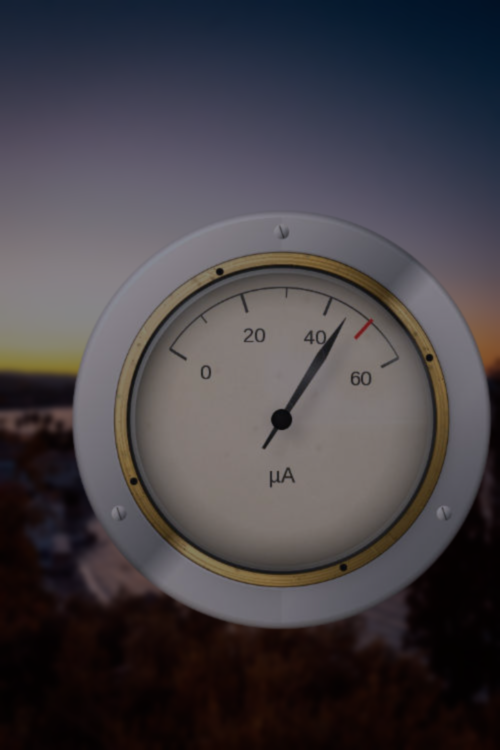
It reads 45,µA
